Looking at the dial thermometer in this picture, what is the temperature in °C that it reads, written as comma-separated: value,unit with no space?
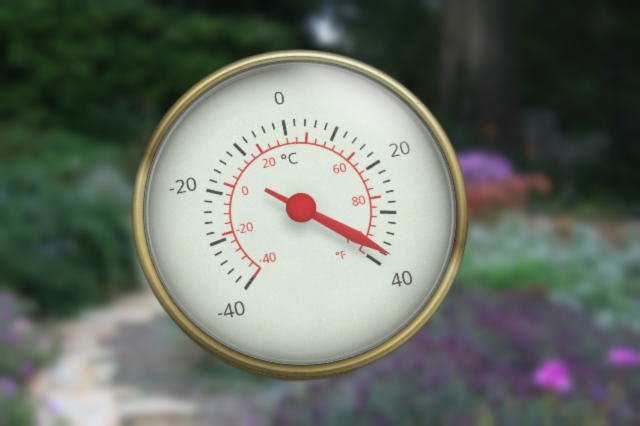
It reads 38,°C
